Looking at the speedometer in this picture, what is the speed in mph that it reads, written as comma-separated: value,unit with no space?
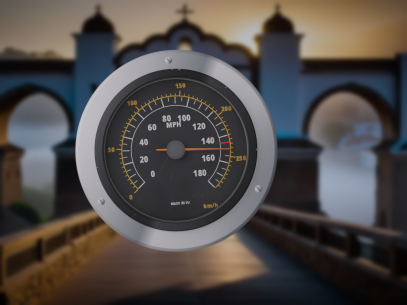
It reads 150,mph
